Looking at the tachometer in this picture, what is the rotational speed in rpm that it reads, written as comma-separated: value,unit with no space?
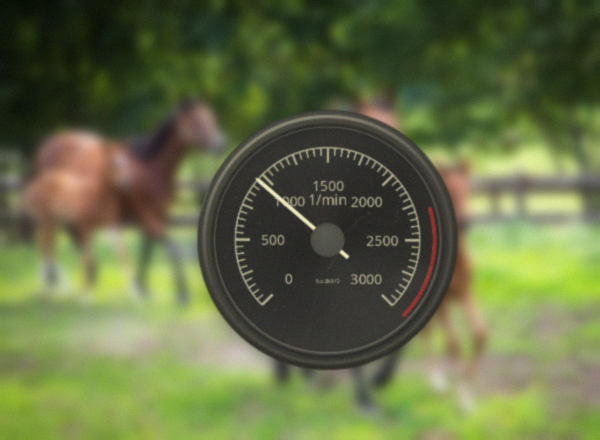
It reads 950,rpm
